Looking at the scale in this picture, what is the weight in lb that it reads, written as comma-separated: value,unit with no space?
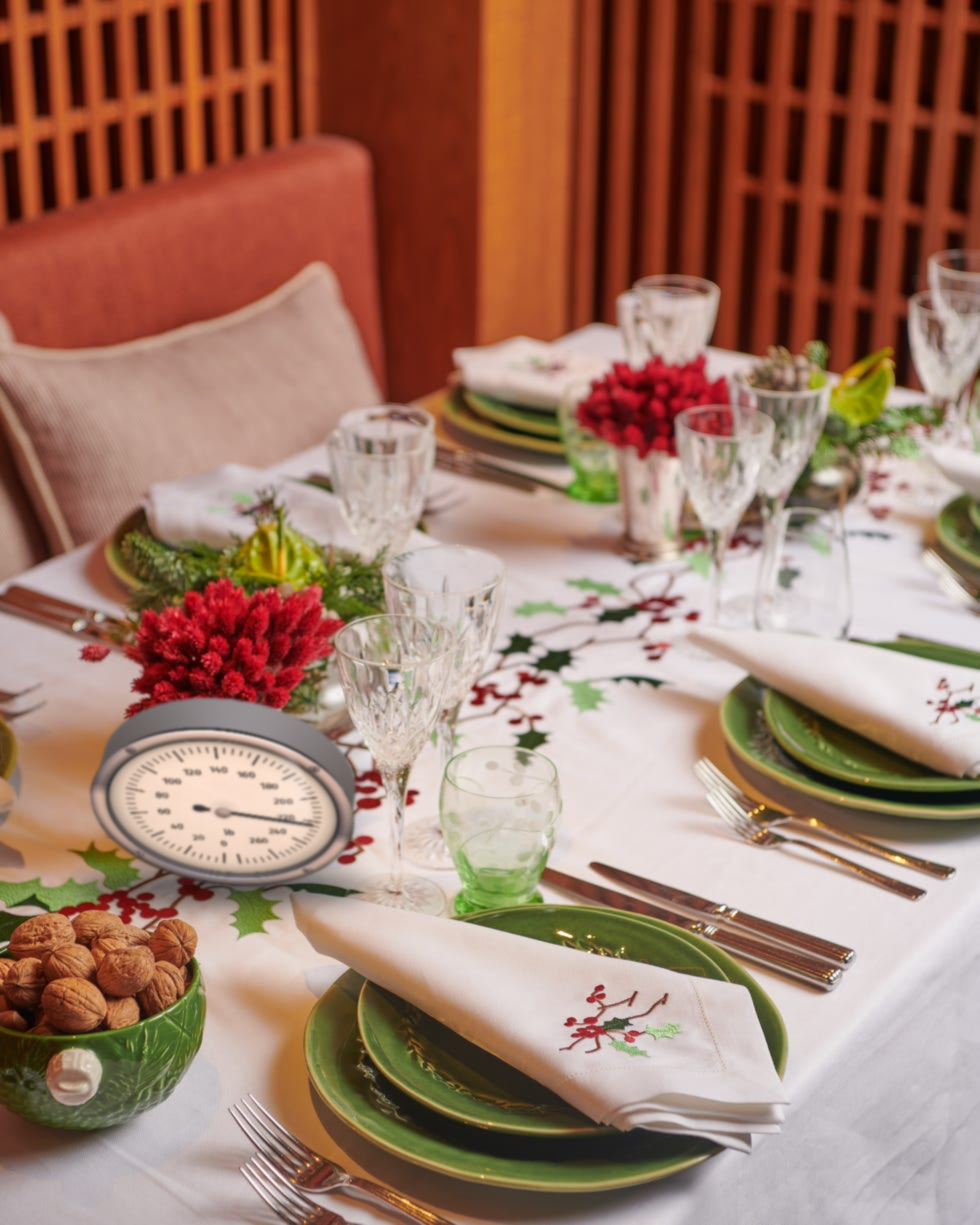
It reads 220,lb
